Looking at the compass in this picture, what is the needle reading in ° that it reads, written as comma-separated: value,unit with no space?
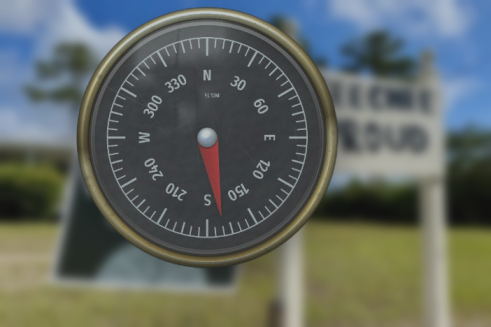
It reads 170,°
